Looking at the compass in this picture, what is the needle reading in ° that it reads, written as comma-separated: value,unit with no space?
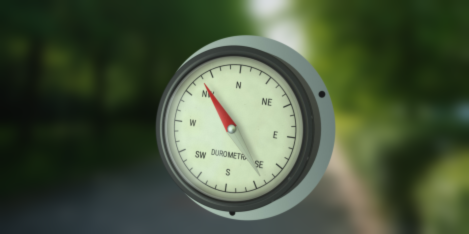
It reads 320,°
